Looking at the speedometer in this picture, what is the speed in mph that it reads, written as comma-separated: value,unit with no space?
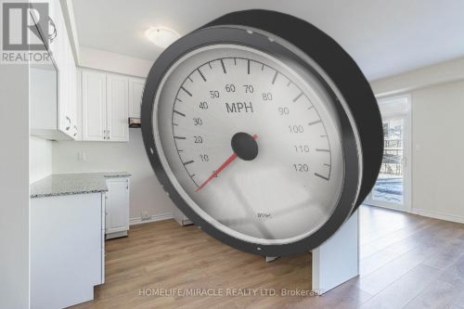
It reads 0,mph
